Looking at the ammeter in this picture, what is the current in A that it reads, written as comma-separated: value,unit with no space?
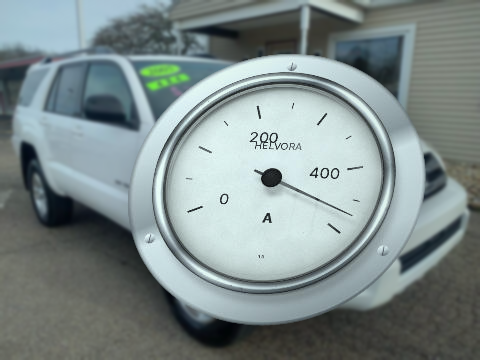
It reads 475,A
